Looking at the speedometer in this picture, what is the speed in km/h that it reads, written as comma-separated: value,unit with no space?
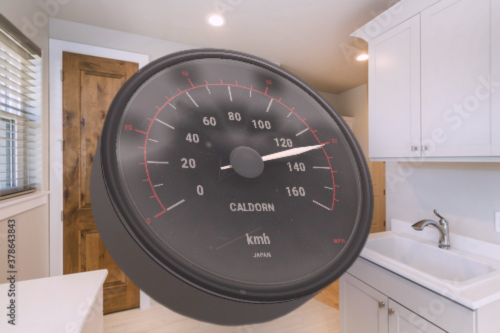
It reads 130,km/h
